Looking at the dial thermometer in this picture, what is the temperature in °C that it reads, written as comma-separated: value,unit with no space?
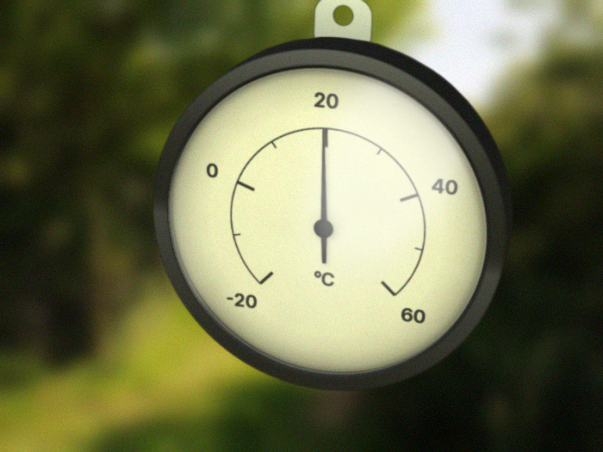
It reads 20,°C
